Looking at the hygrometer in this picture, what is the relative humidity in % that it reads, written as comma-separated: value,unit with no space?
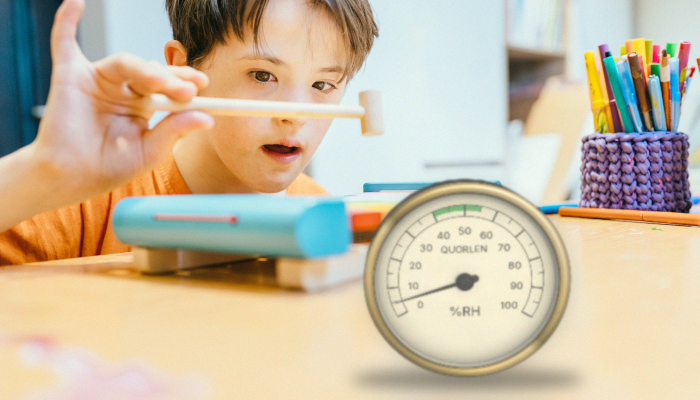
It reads 5,%
